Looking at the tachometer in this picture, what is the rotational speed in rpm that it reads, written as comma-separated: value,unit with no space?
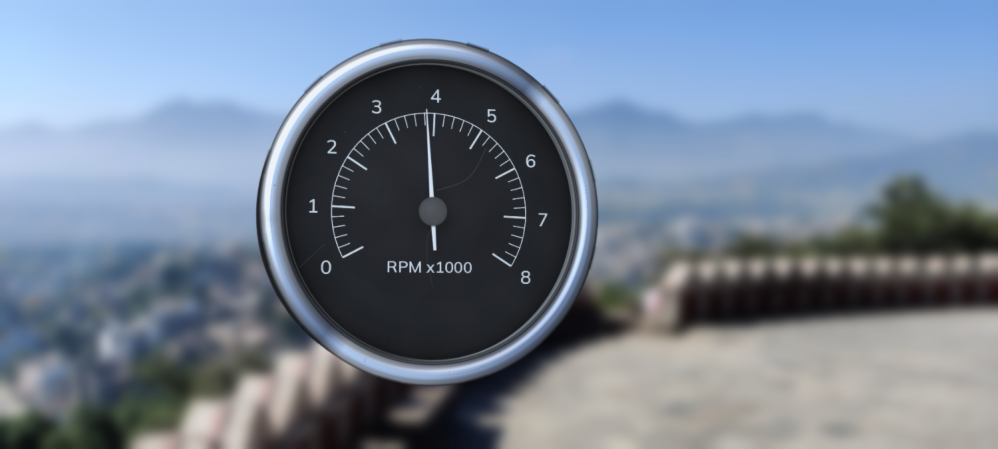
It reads 3800,rpm
